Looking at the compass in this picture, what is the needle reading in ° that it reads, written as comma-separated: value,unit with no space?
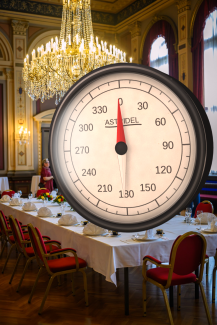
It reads 0,°
